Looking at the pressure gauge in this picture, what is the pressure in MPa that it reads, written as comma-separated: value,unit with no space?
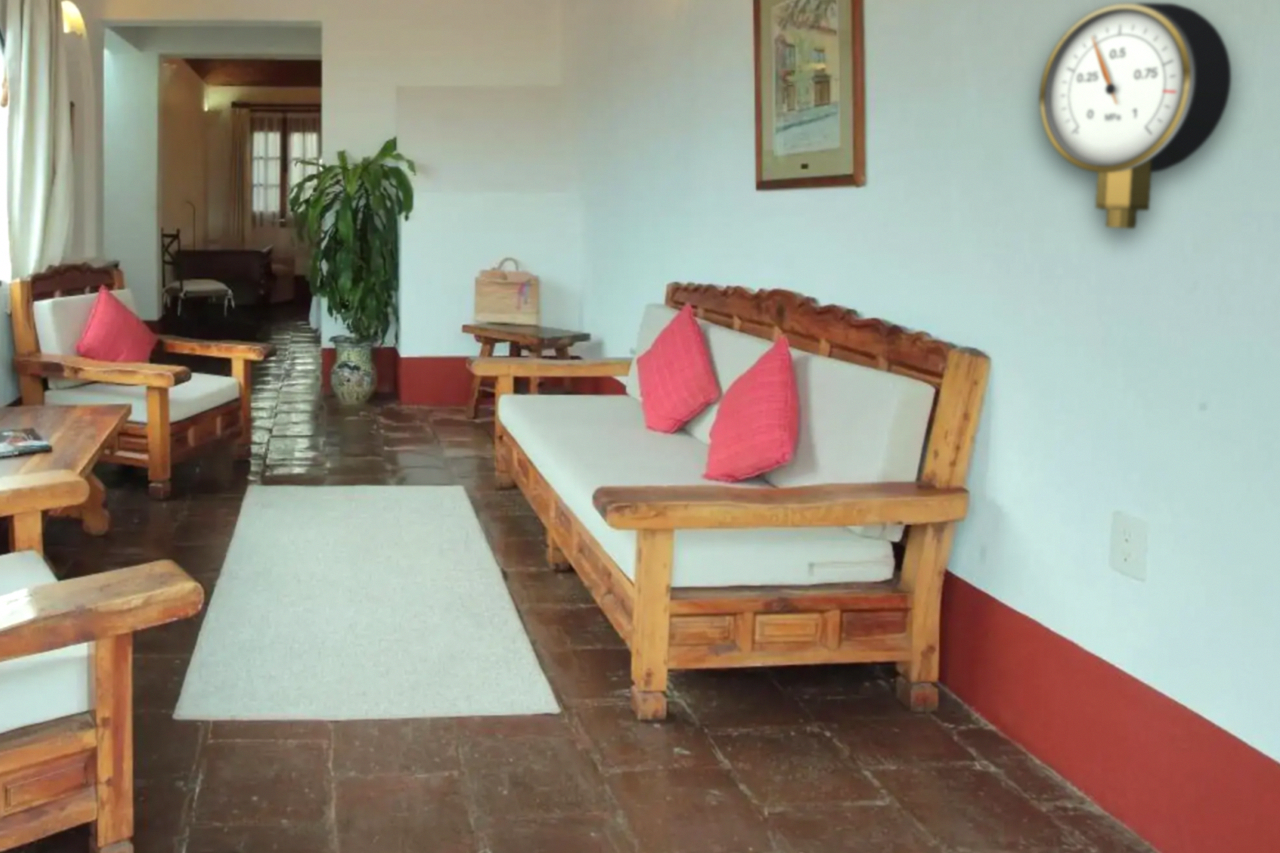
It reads 0.4,MPa
